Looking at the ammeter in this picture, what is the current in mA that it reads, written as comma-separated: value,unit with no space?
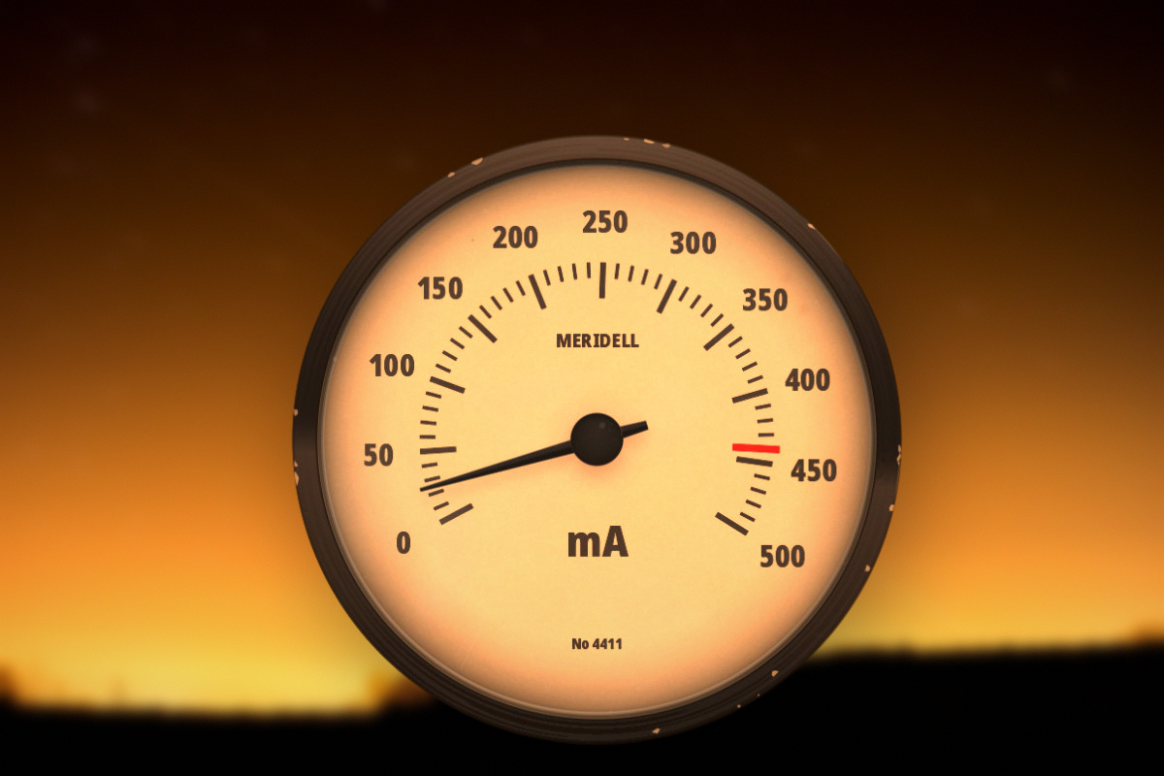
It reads 25,mA
